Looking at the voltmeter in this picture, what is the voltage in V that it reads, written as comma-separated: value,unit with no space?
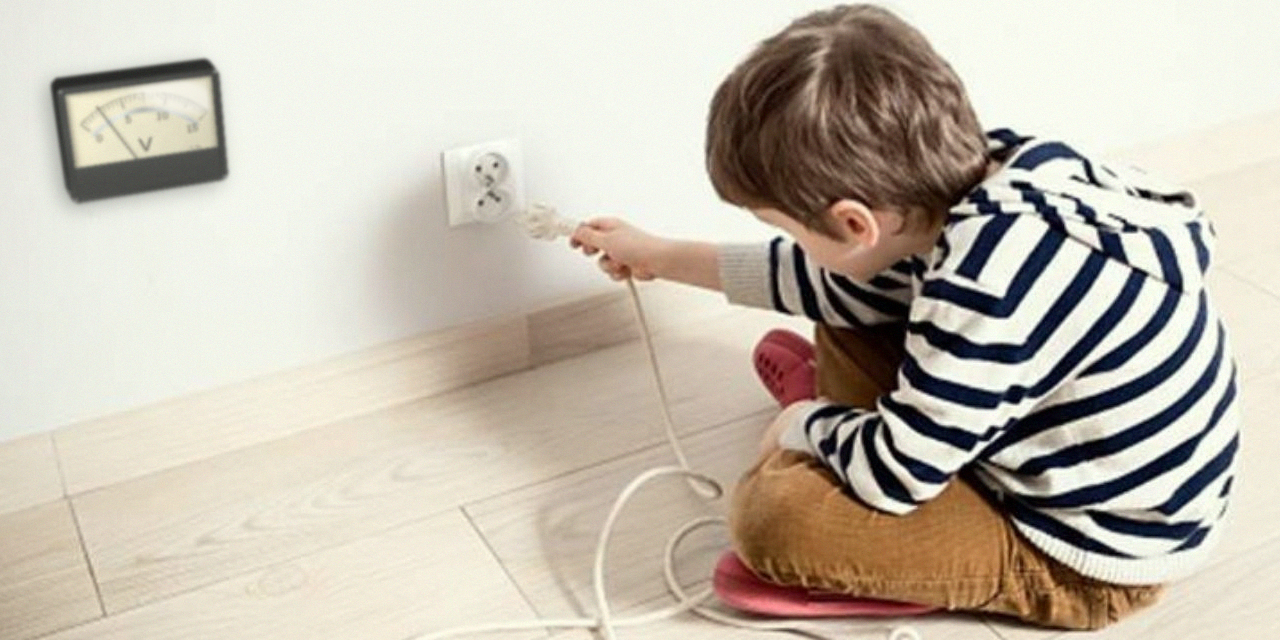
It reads 2.5,V
